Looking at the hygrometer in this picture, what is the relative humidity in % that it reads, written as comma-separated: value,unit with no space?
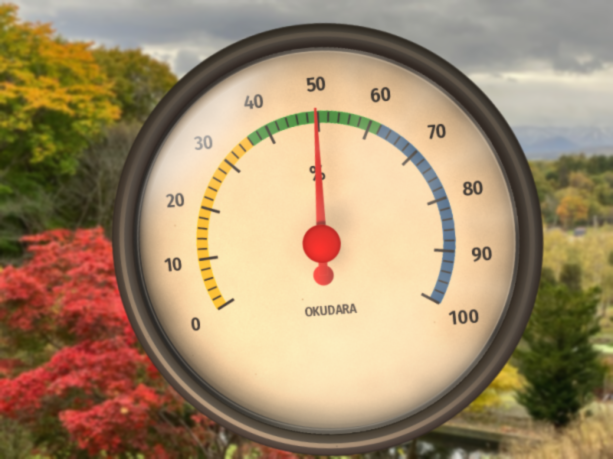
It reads 50,%
